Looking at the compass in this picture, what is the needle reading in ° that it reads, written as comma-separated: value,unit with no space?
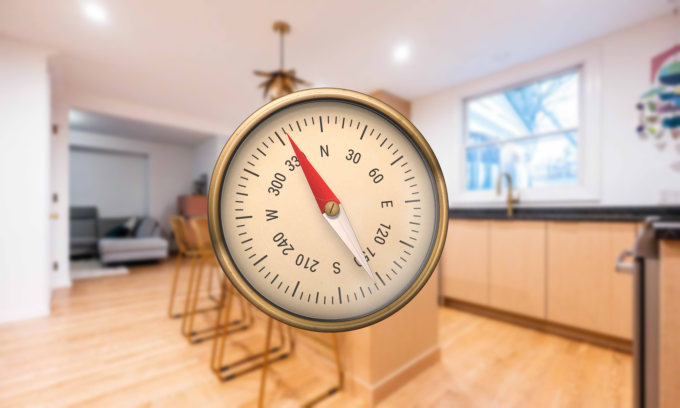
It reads 335,°
